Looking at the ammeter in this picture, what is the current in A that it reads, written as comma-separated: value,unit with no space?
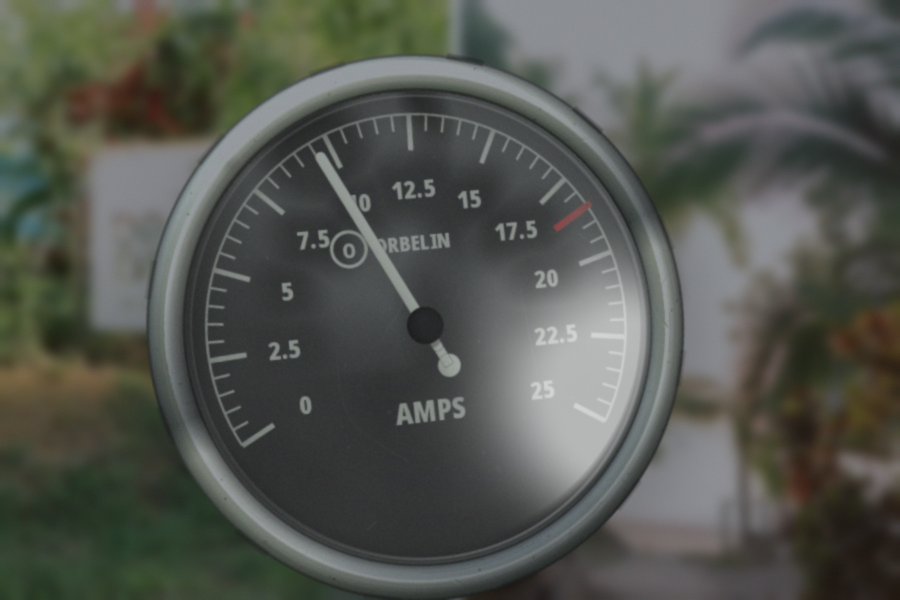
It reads 9.5,A
